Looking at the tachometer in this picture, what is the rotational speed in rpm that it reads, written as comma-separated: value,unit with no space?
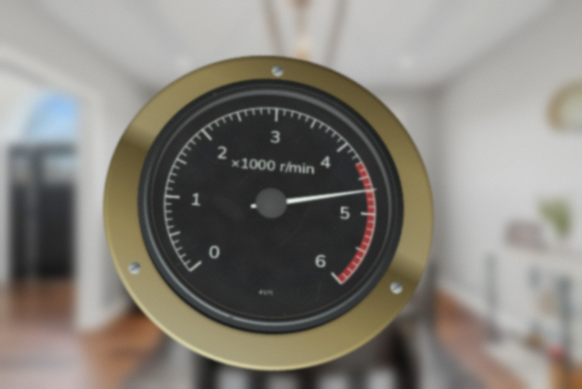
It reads 4700,rpm
